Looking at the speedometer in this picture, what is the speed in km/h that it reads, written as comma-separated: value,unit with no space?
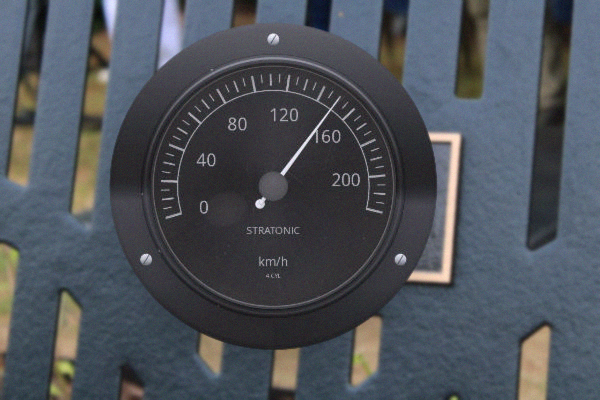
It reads 150,km/h
